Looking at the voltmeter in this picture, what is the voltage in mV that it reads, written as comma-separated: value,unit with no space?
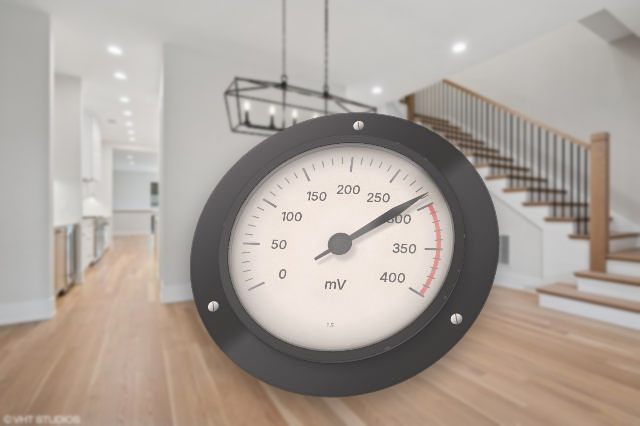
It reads 290,mV
